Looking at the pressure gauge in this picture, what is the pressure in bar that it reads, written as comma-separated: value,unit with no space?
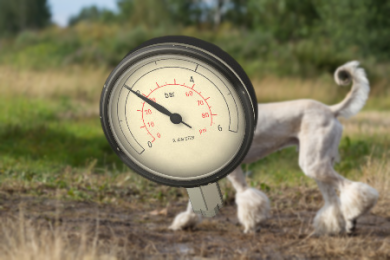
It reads 2,bar
